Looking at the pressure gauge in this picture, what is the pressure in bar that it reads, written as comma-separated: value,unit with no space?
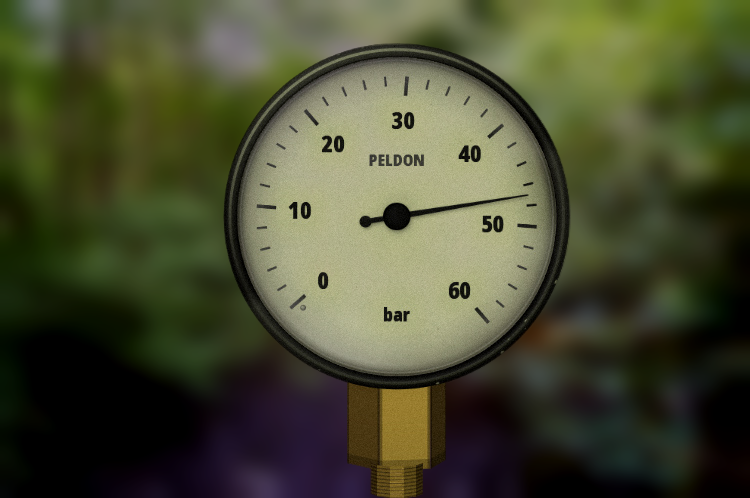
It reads 47,bar
